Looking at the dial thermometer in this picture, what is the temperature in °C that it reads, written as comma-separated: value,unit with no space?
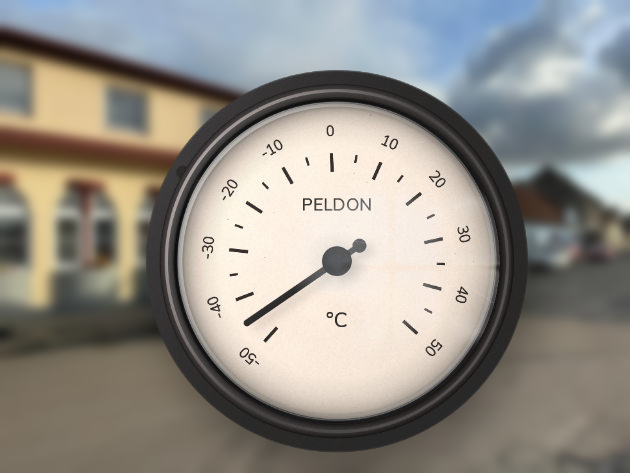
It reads -45,°C
